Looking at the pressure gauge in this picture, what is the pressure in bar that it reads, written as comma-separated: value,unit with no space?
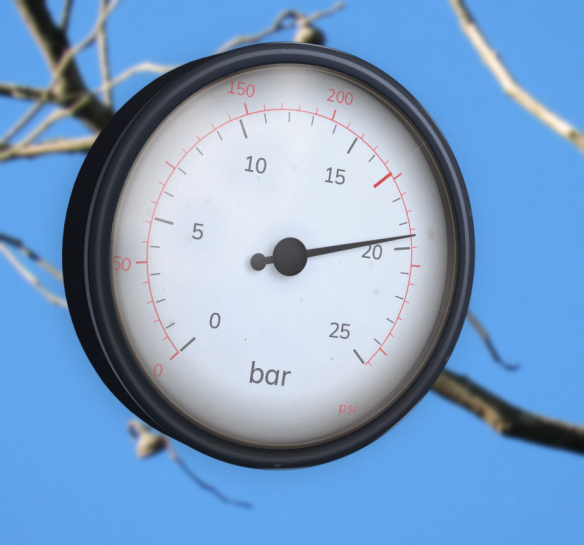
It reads 19.5,bar
